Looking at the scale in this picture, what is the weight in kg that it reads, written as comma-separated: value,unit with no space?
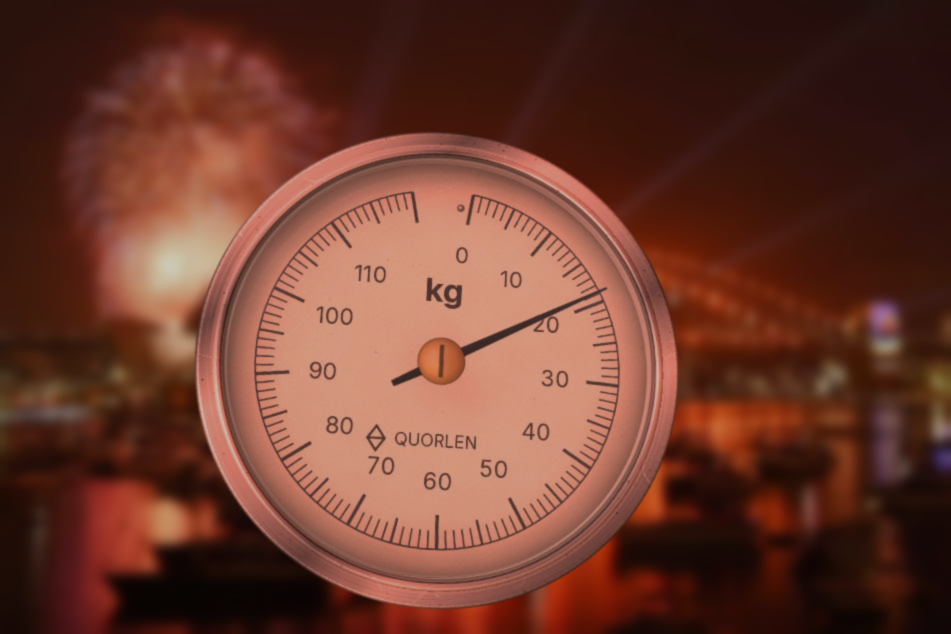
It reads 19,kg
